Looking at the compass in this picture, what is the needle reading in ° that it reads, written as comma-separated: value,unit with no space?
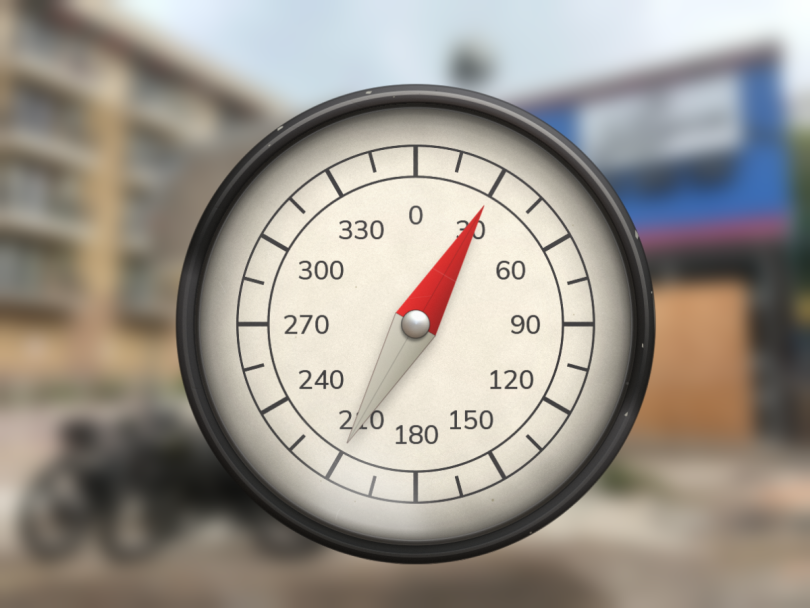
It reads 30,°
